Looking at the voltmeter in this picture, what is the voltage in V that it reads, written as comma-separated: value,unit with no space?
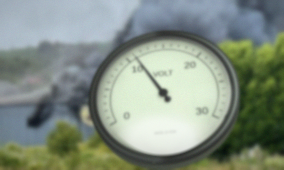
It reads 11,V
